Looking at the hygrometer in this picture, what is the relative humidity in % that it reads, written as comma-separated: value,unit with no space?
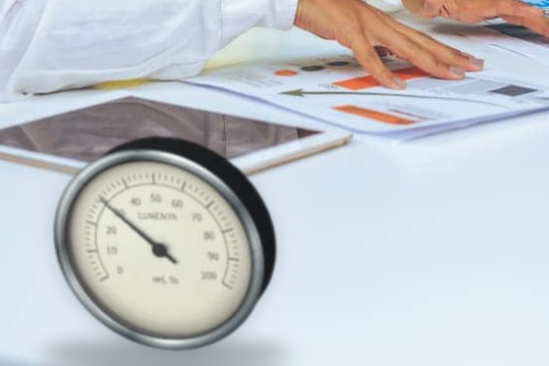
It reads 30,%
